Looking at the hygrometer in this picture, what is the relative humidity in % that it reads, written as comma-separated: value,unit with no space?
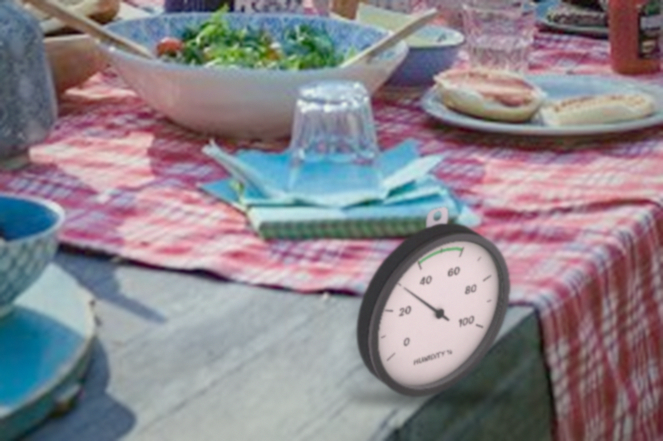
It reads 30,%
